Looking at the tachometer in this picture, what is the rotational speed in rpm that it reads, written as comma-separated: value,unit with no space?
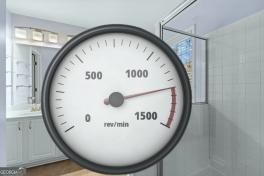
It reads 1250,rpm
